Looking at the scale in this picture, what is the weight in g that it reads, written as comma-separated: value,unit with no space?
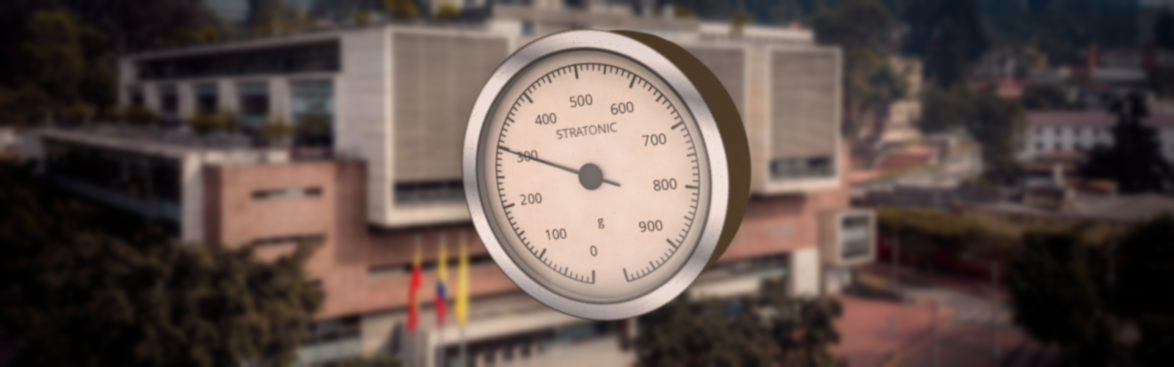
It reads 300,g
